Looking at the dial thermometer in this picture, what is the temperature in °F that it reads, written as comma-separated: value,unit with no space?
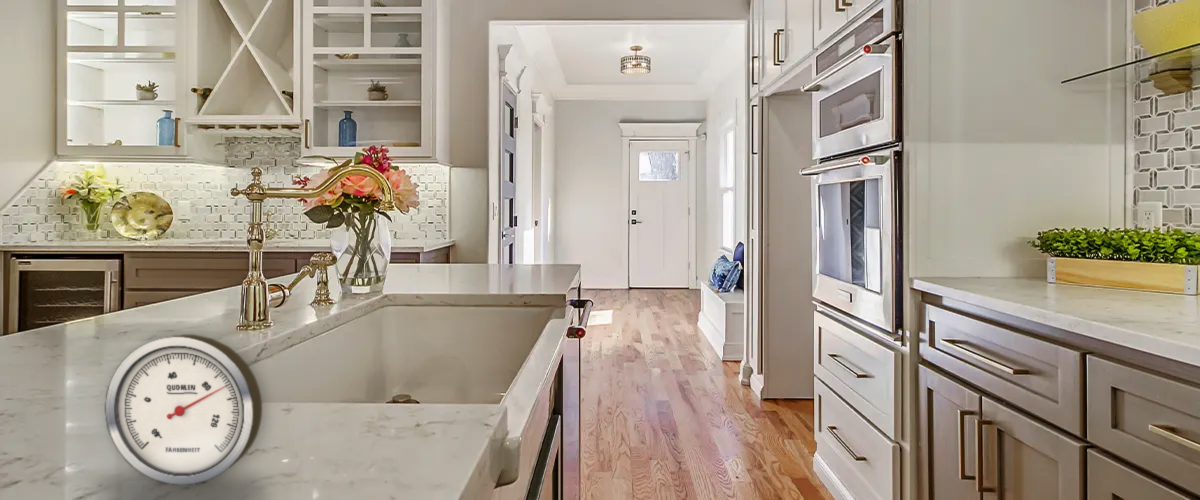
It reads 90,°F
